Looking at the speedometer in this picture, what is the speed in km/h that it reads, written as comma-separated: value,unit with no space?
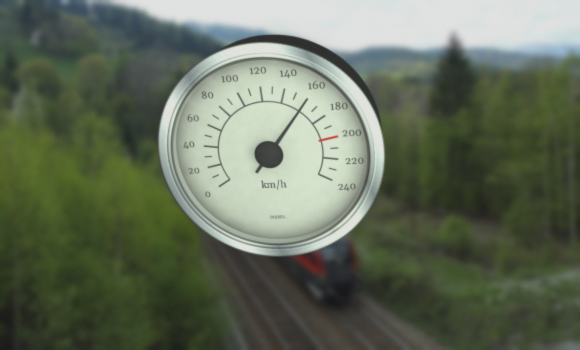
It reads 160,km/h
